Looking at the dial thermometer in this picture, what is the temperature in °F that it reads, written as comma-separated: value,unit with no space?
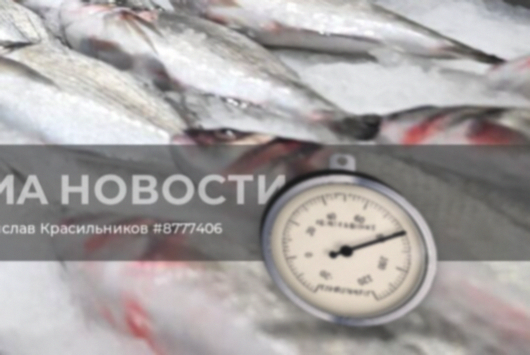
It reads 80,°F
